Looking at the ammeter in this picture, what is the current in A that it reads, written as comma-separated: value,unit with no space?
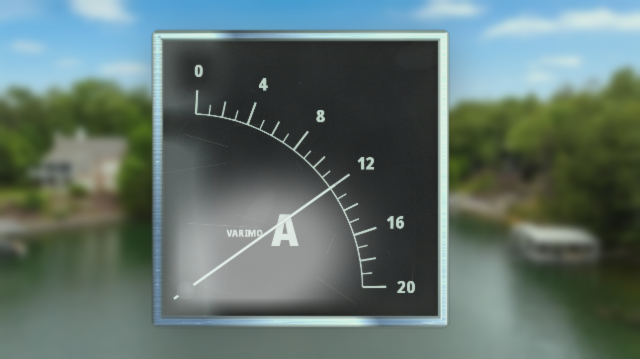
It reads 12,A
